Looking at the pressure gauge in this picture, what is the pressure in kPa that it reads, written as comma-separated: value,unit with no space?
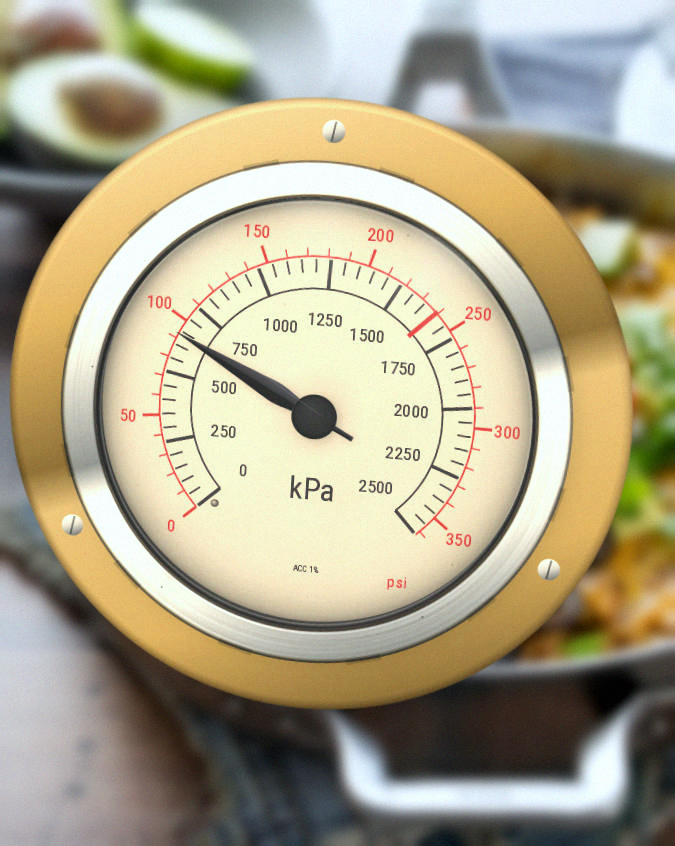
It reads 650,kPa
